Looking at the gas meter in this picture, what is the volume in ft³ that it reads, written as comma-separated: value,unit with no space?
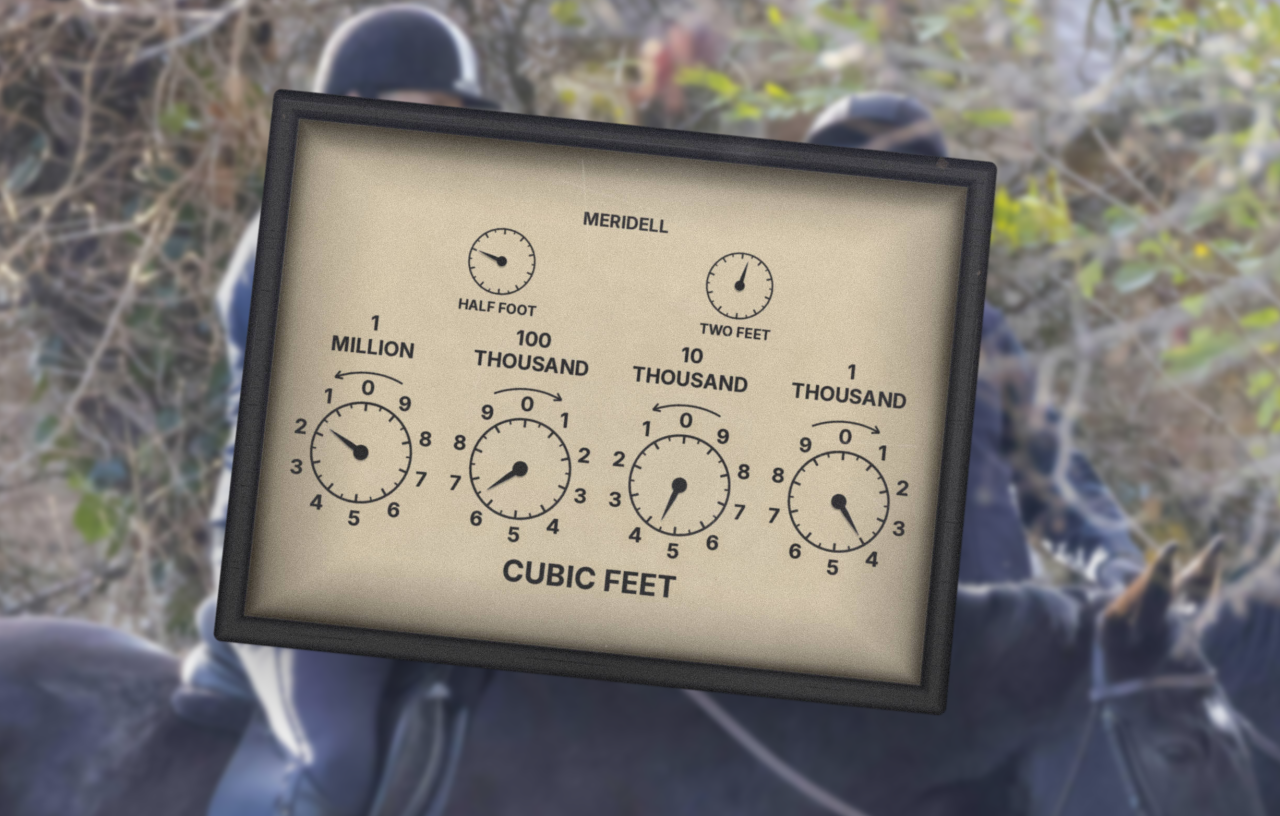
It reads 164400,ft³
